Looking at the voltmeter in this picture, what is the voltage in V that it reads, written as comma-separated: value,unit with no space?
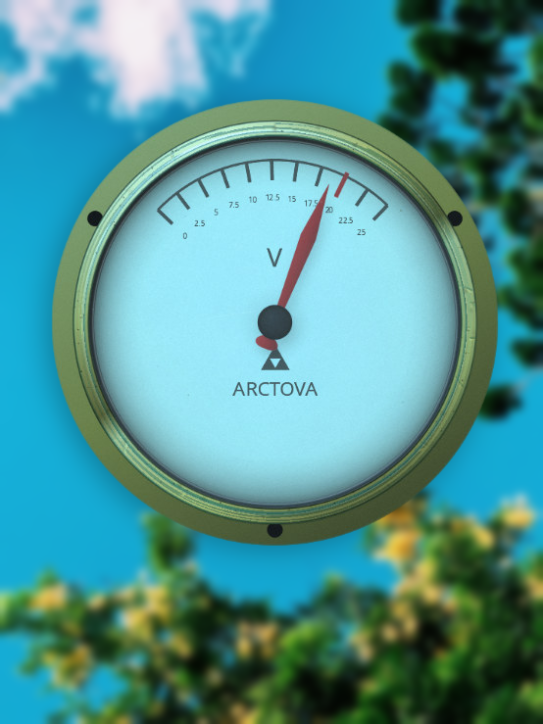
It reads 18.75,V
